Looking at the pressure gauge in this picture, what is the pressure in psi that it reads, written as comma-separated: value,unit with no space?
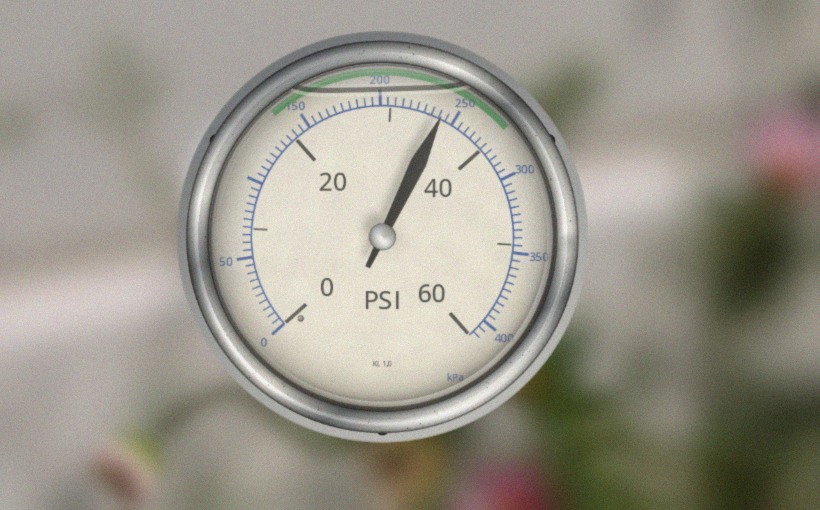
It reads 35,psi
